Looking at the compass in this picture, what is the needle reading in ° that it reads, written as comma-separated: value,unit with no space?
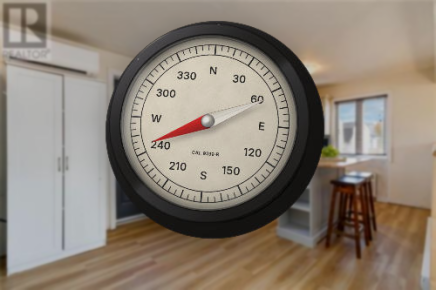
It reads 245,°
